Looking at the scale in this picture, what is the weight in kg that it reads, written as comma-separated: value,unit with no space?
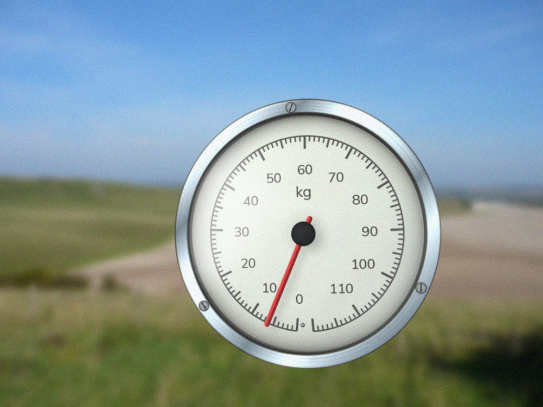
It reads 6,kg
